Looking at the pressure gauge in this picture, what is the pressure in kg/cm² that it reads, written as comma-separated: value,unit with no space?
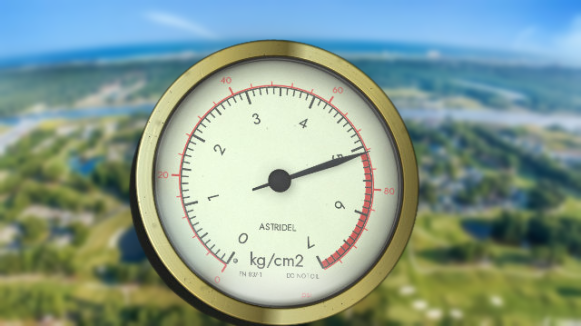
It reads 5.1,kg/cm²
